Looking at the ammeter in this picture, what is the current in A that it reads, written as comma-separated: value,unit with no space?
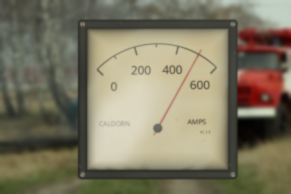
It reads 500,A
